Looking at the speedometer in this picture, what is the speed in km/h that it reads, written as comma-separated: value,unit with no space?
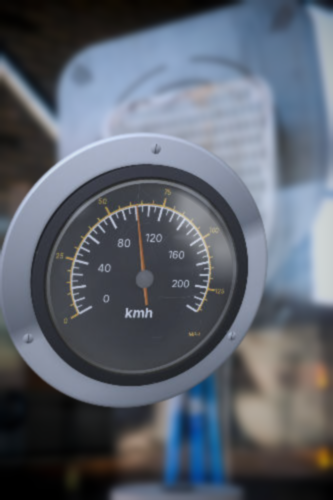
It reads 100,km/h
